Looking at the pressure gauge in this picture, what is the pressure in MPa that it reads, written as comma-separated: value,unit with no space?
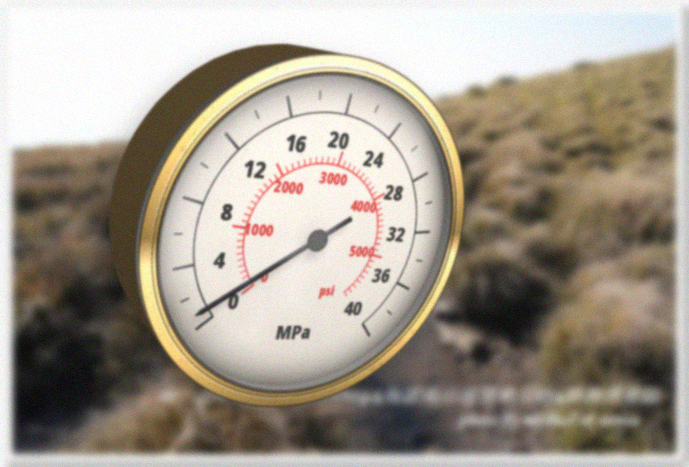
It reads 1,MPa
